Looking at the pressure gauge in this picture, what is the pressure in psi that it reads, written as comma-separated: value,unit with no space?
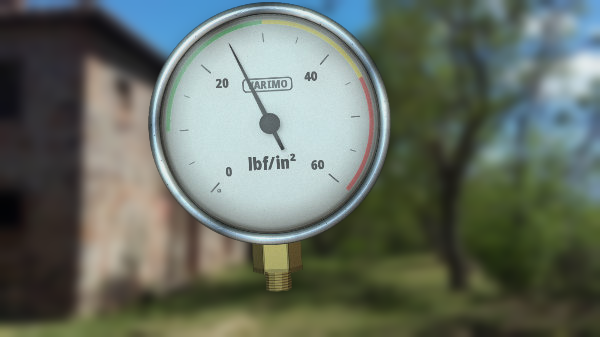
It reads 25,psi
